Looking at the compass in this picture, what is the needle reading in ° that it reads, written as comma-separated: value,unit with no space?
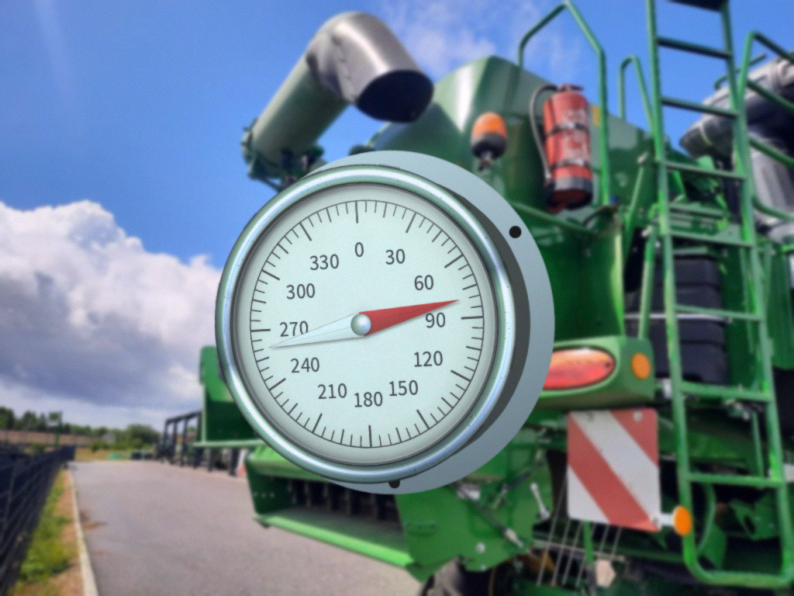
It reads 80,°
